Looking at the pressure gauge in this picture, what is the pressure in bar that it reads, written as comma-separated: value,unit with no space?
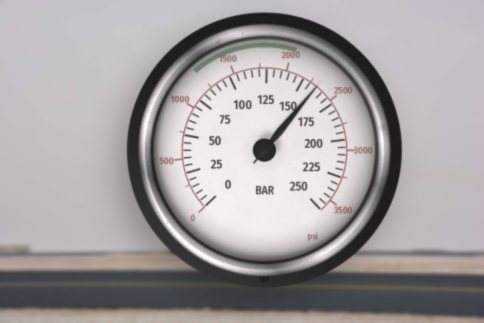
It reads 160,bar
